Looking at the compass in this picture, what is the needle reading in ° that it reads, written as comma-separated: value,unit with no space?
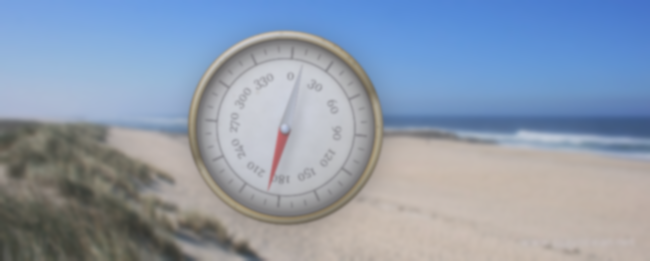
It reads 190,°
